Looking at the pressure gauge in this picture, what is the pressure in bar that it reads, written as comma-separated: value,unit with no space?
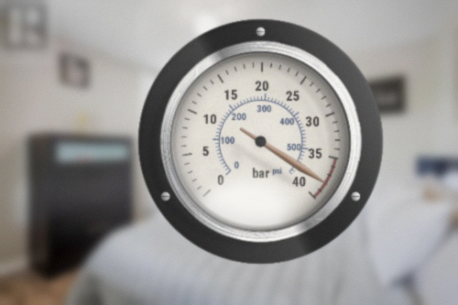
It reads 38,bar
